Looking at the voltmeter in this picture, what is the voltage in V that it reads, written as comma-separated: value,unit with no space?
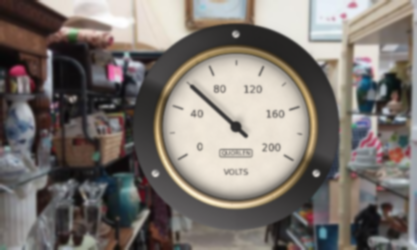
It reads 60,V
